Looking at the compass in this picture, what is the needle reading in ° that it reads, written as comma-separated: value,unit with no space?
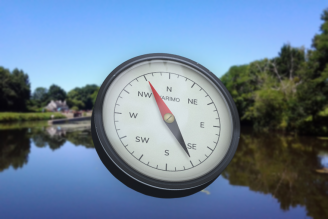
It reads 330,°
